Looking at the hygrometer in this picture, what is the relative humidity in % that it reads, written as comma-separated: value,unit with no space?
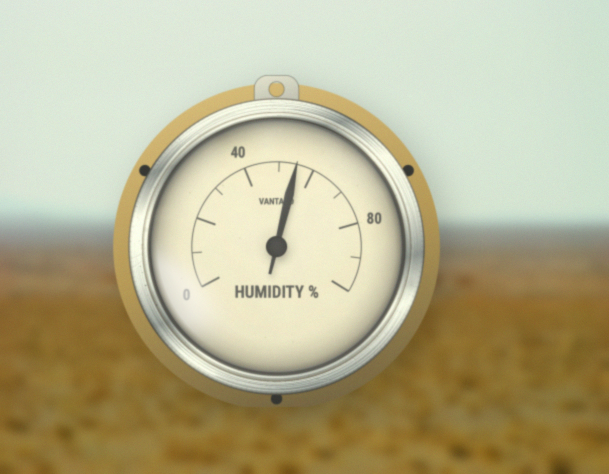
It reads 55,%
